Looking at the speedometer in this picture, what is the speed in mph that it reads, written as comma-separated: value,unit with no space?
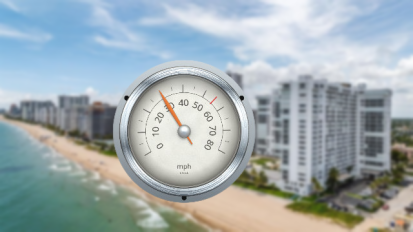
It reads 30,mph
